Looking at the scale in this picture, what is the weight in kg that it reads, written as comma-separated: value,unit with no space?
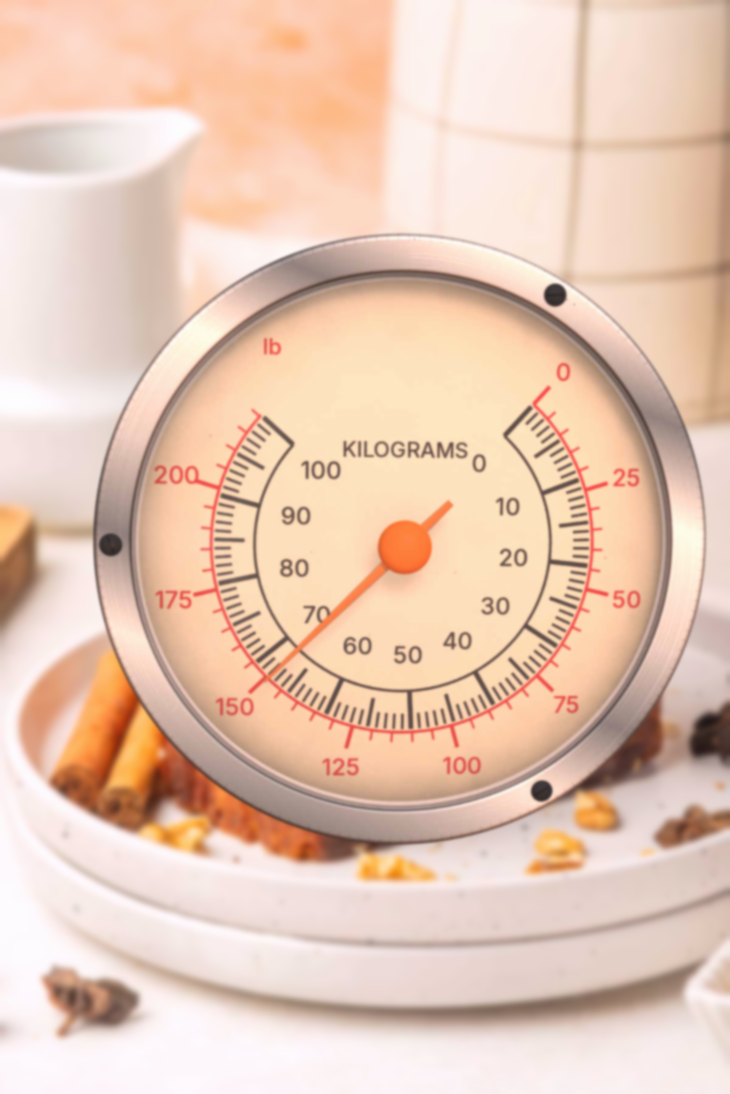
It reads 68,kg
